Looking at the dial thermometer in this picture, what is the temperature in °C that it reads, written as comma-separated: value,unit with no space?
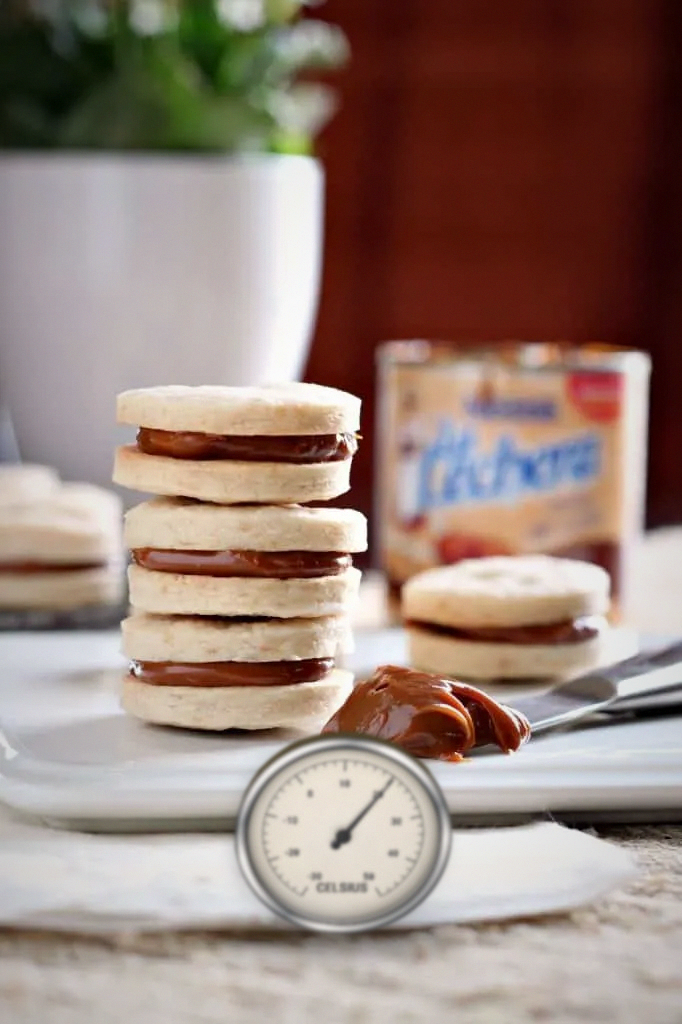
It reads 20,°C
